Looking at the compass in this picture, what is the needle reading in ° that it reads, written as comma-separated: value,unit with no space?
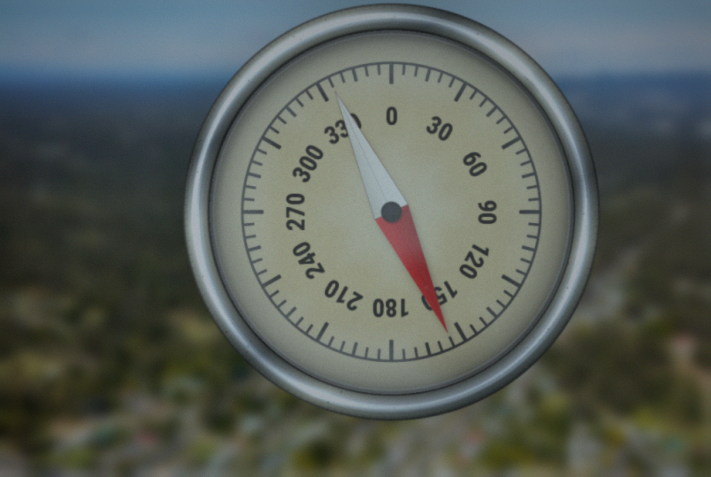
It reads 155,°
